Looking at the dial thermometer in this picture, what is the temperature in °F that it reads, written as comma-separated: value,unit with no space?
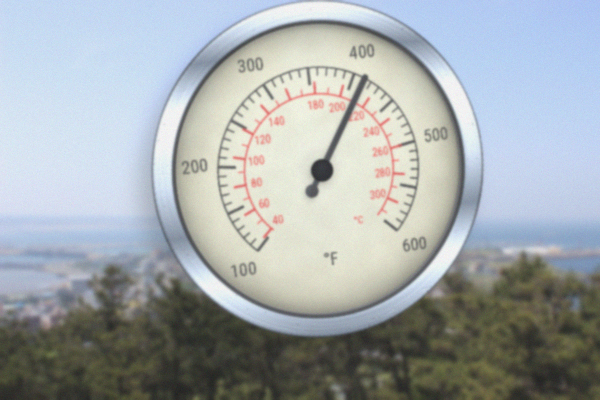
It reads 410,°F
